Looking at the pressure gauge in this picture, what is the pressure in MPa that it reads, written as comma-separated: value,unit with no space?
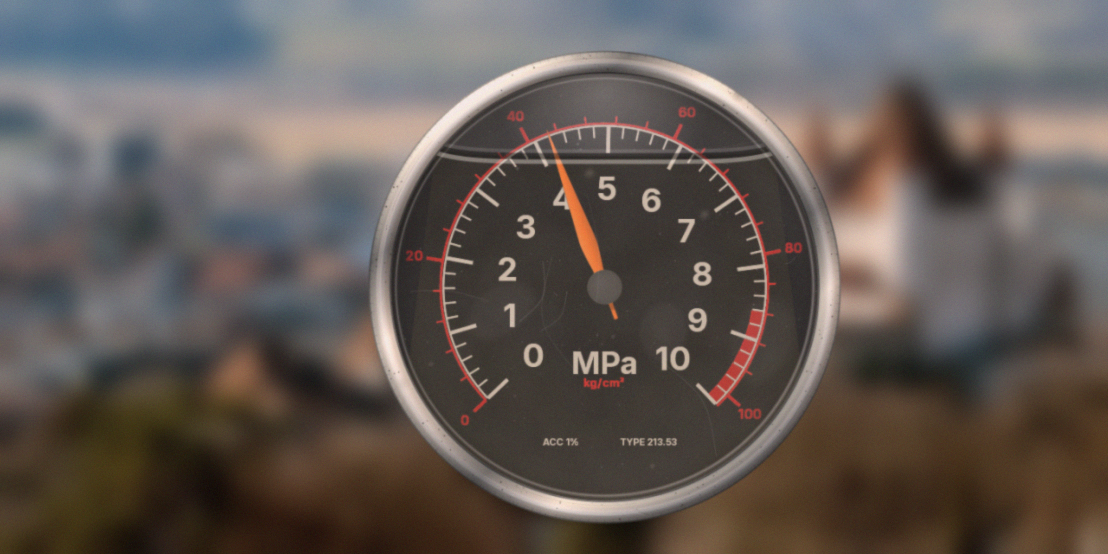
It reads 4.2,MPa
